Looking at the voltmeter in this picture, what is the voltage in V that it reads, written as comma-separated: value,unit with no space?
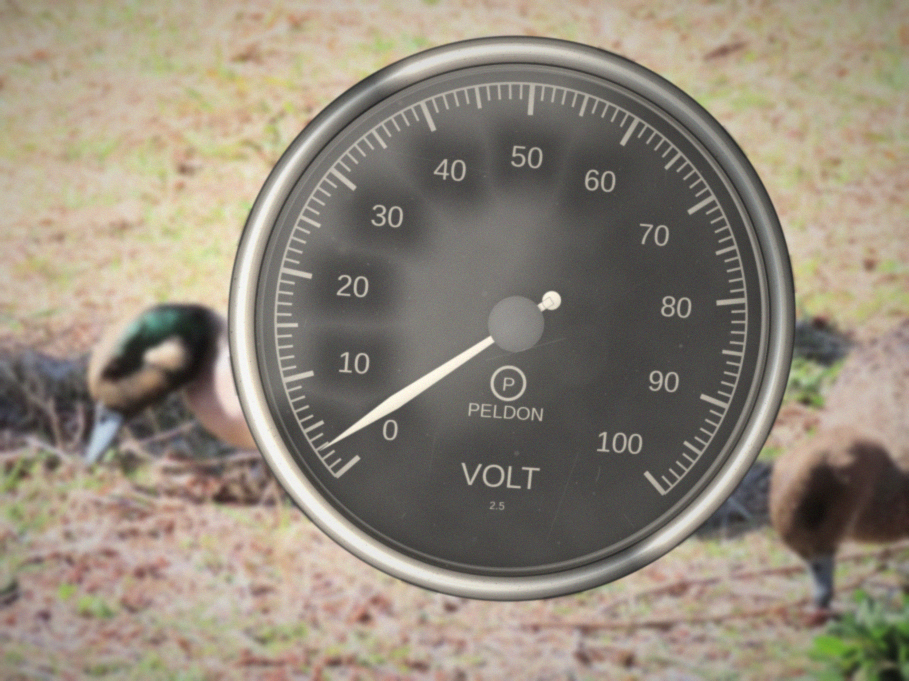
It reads 3,V
